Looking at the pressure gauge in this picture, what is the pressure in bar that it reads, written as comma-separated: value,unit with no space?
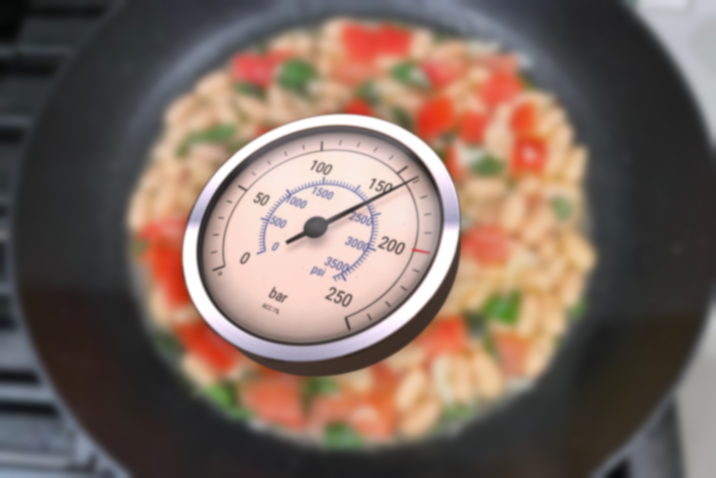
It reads 160,bar
